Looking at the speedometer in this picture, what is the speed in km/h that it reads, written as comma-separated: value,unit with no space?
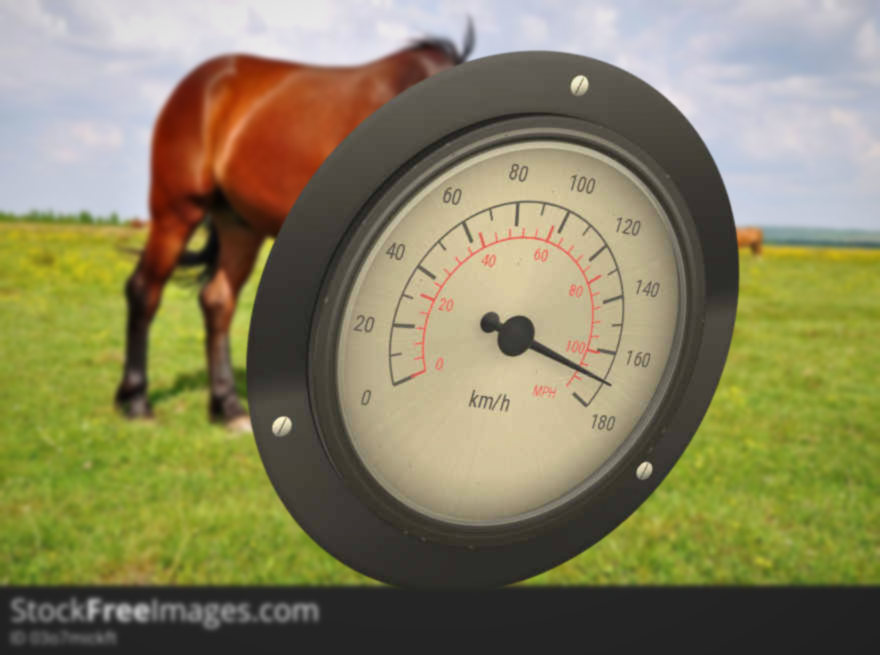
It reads 170,km/h
